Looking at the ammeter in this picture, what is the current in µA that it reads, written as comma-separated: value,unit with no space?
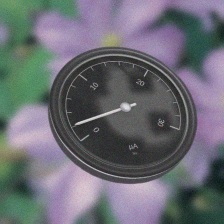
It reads 2,µA
